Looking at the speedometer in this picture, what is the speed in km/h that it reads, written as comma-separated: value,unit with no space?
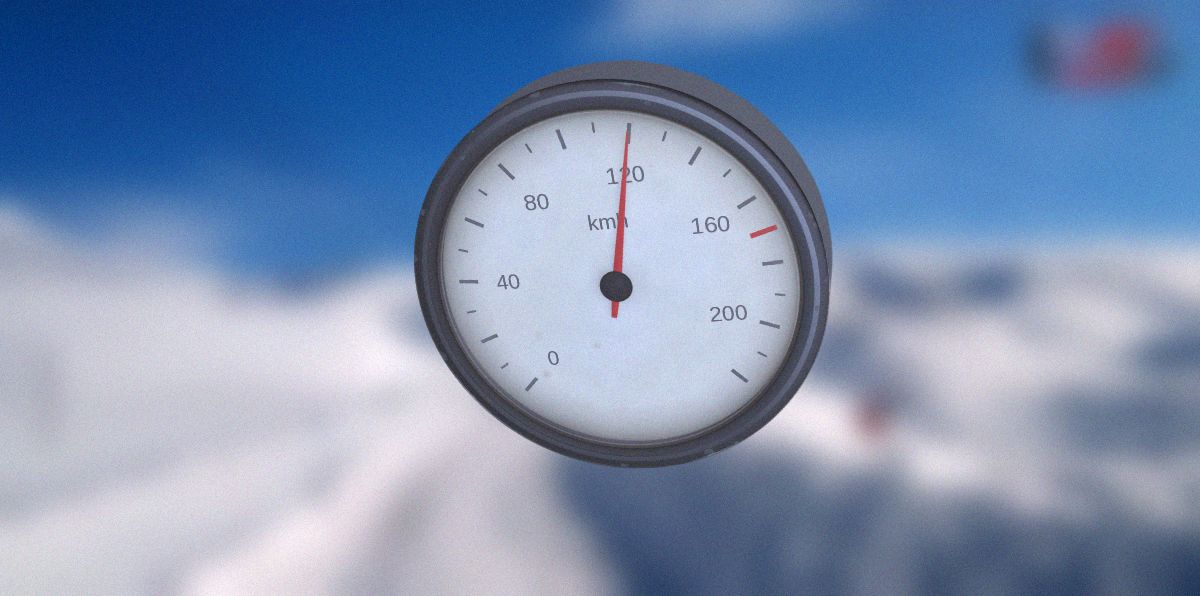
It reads 120,km/h
